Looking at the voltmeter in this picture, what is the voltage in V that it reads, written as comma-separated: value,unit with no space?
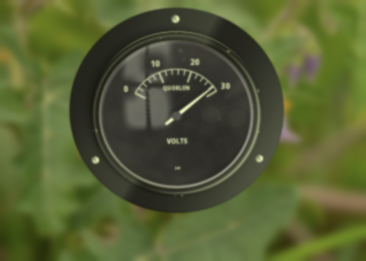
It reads 28,V
